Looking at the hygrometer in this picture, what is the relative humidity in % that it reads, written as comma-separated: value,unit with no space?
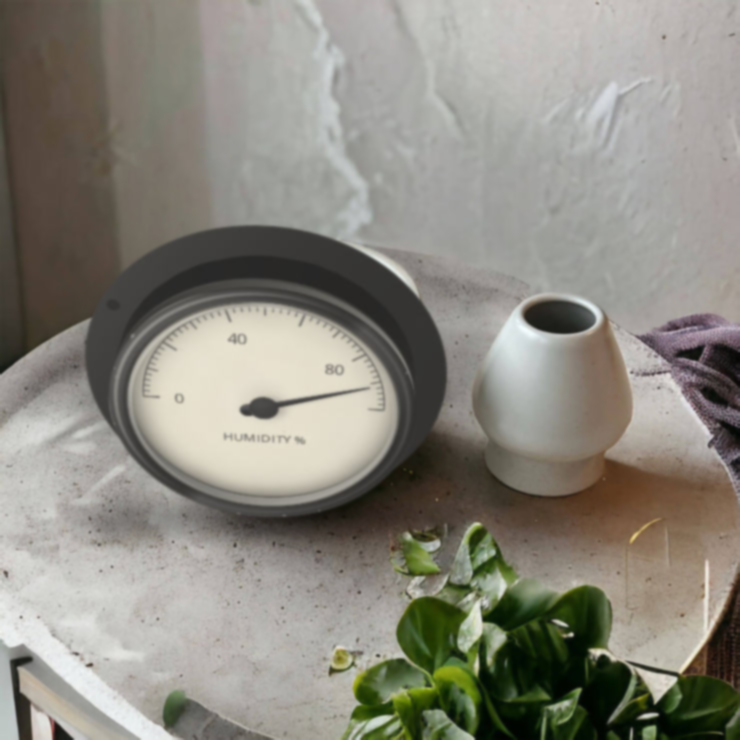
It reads 90,%
